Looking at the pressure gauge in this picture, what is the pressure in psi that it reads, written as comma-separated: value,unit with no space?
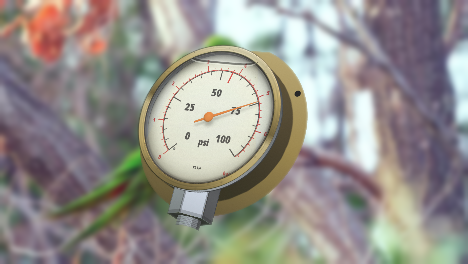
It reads 75,psi
